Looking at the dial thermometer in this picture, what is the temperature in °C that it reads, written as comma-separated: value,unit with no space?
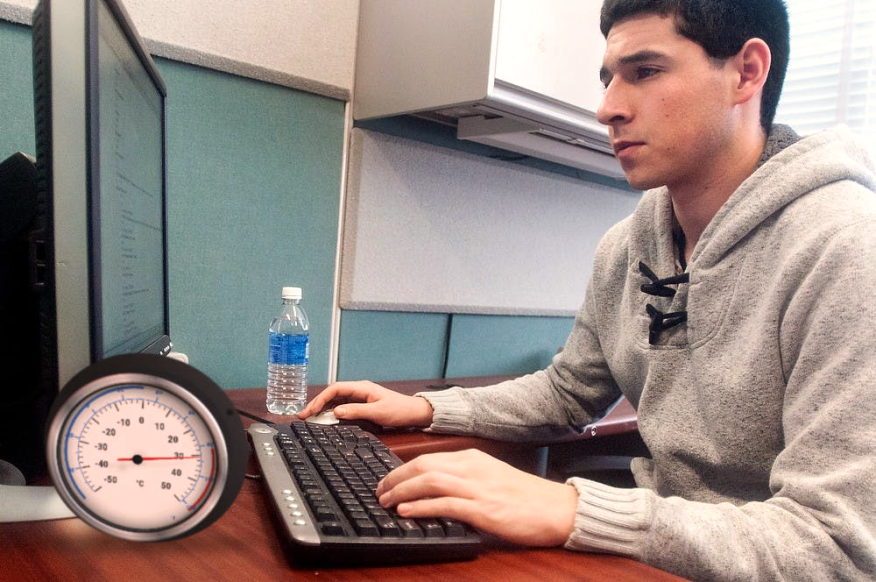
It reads 30,°C
